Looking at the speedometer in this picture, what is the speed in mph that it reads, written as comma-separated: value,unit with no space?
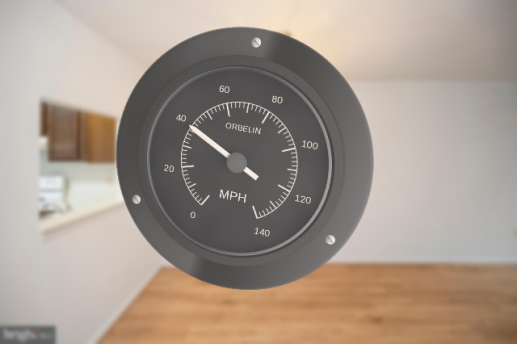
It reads 40,mph
